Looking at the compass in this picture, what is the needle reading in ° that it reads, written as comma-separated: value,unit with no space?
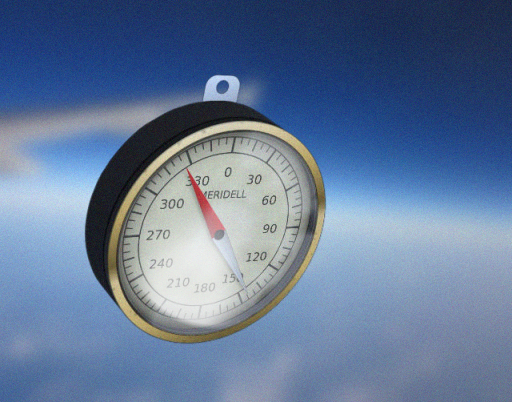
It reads 325,°
